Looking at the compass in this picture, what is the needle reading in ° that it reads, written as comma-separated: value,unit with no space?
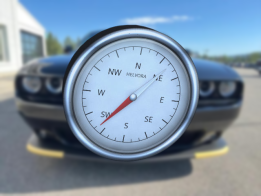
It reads 220,°
